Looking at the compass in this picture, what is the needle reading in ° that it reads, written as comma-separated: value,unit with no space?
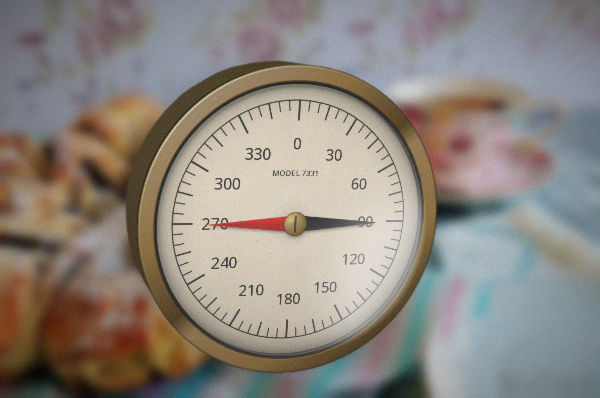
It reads 270,°
